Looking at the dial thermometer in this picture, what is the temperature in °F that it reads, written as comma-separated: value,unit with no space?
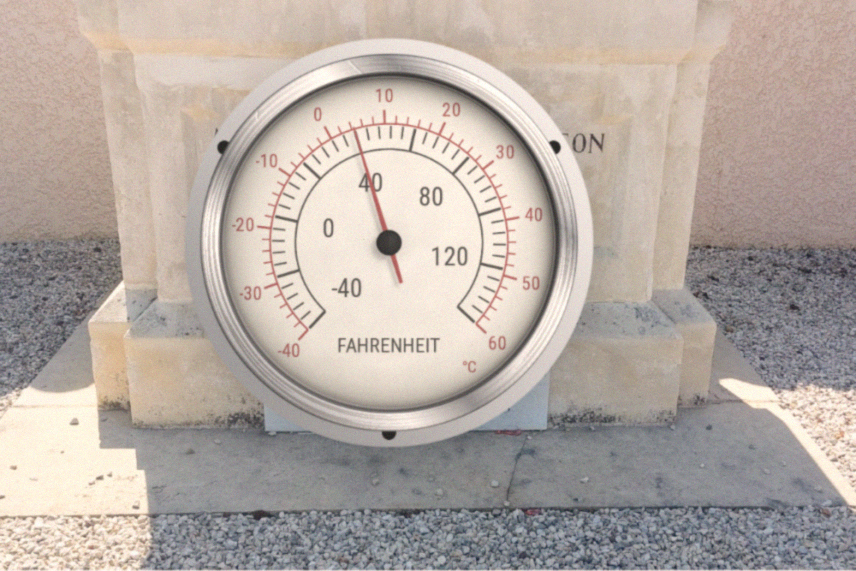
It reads 40,°F
